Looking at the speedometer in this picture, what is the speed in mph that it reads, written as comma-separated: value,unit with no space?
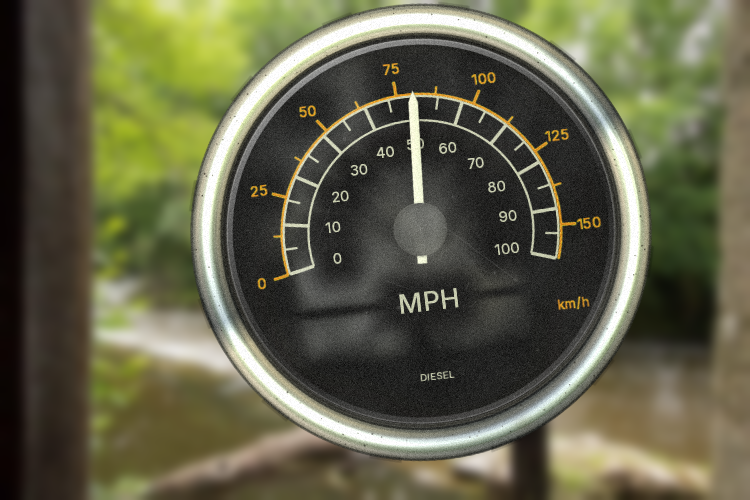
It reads 50,mph
